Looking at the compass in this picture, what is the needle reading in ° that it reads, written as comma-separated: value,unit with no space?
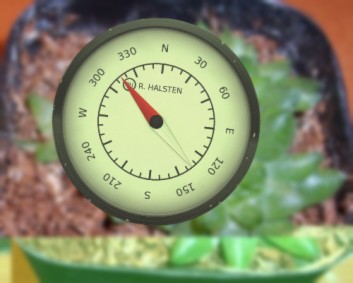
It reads 315,°
